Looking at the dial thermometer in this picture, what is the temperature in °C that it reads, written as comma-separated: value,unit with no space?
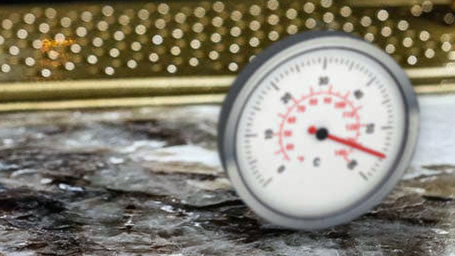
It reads 55,°C
